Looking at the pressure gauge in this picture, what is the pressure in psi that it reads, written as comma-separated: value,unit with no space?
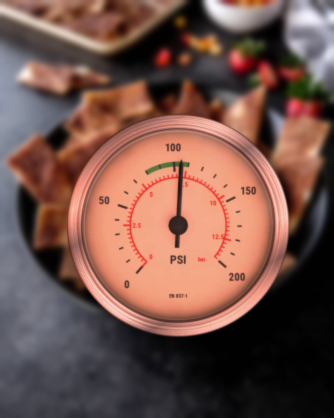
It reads 105,psi
